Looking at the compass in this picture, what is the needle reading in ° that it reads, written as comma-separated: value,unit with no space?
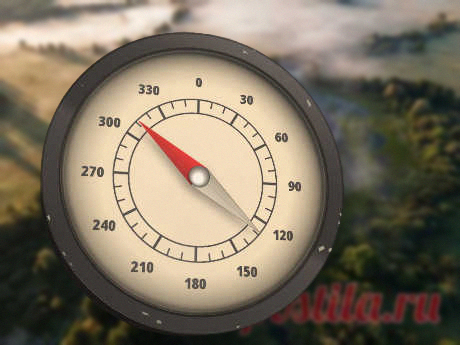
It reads 310,°
